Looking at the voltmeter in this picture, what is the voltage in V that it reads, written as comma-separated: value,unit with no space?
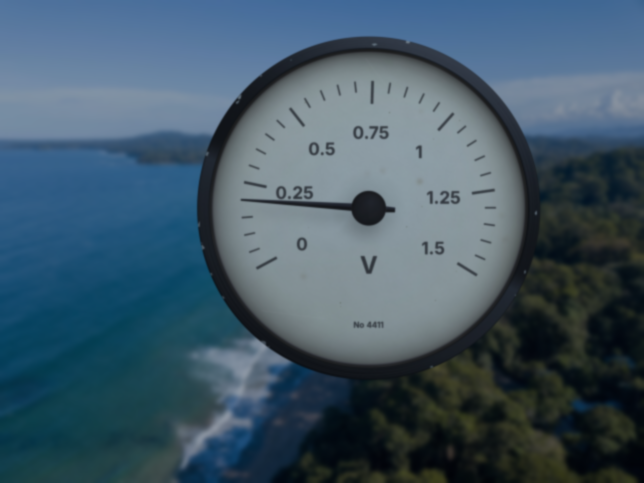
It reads 0.2,V
